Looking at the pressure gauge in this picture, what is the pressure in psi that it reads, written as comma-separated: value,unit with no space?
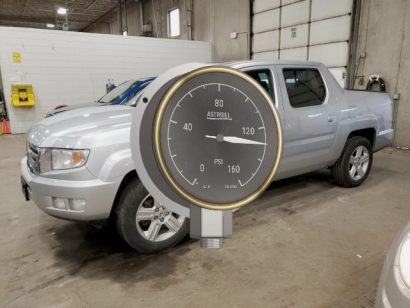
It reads 130,psi
